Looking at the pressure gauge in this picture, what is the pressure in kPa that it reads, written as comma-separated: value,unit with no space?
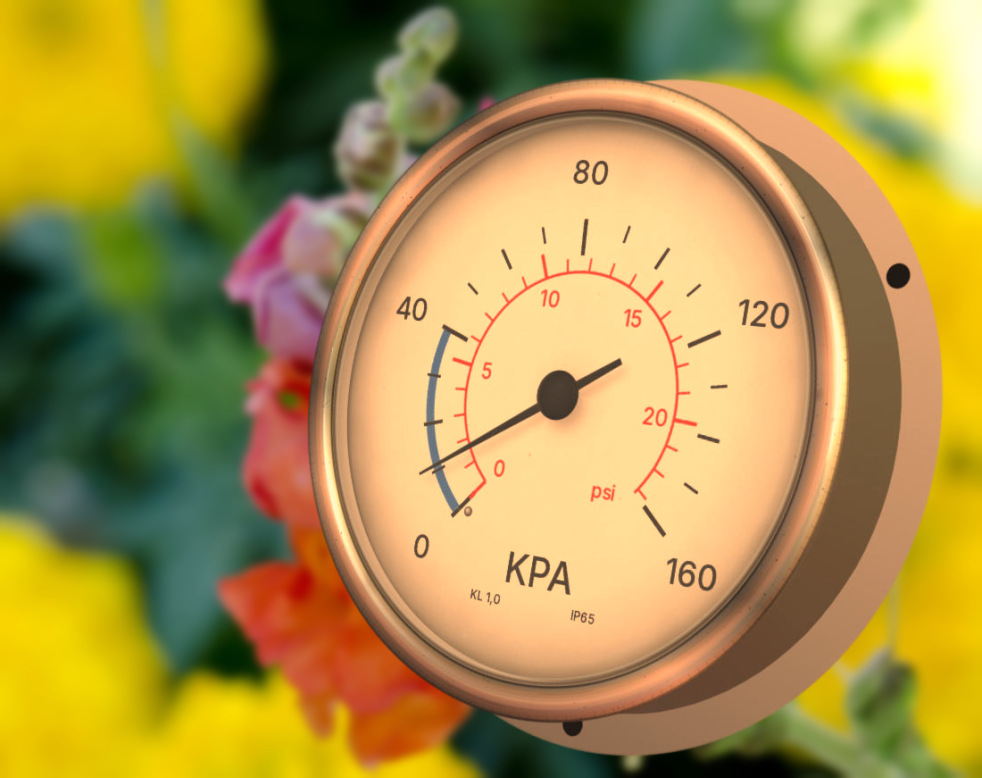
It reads 10,kPa
